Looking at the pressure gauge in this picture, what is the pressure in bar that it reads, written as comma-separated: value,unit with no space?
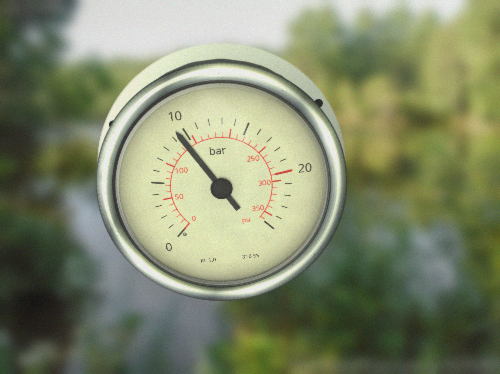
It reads 9.5,bar
